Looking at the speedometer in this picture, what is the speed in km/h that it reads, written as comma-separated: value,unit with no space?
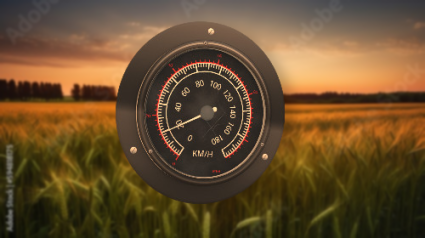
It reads 20,km/h
